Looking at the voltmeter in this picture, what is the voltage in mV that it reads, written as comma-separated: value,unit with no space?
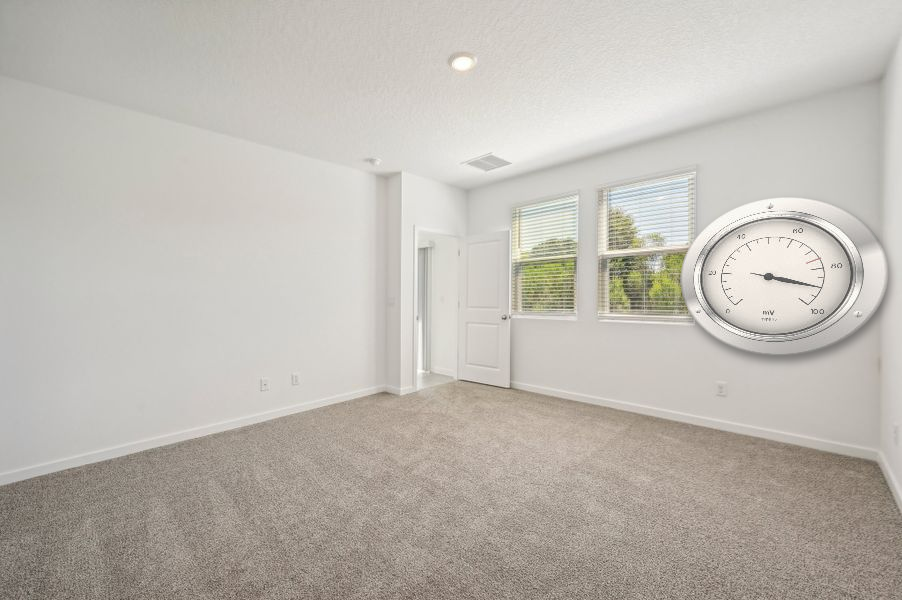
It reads 90,mV
